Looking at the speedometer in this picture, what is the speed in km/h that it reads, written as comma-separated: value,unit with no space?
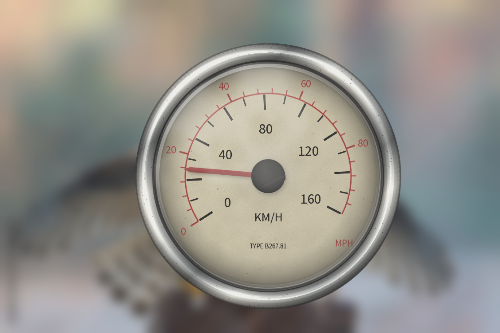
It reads 25,km/h
